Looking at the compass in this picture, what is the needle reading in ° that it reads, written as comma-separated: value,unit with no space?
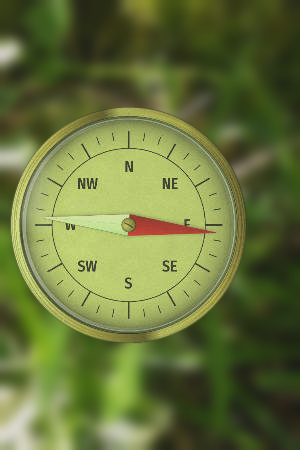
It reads 95,°
